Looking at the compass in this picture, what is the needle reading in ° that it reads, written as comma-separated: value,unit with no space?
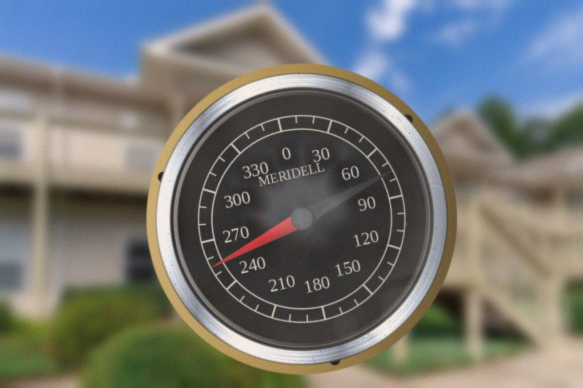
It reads 255,°
